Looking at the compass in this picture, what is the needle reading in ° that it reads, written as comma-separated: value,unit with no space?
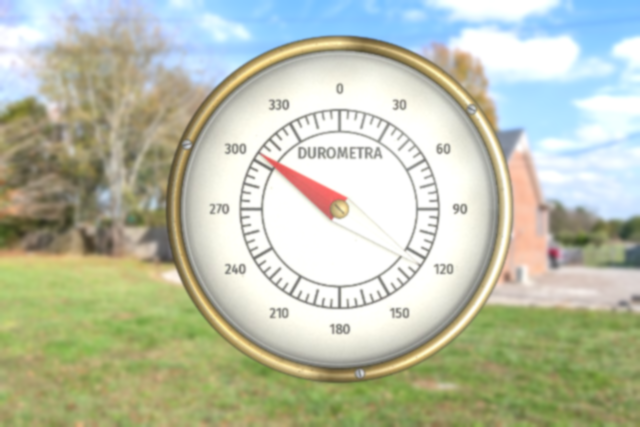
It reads 305,°
